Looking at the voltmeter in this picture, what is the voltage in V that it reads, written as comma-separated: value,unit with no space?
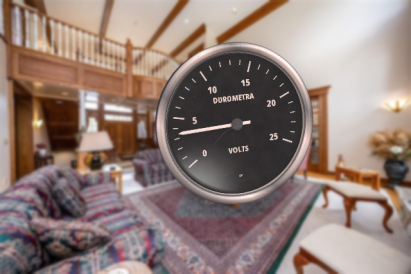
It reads 3.5,V
